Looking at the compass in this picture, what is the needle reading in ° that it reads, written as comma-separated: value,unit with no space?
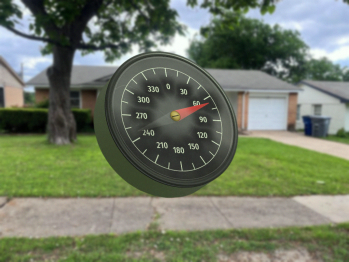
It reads 67.5,°
